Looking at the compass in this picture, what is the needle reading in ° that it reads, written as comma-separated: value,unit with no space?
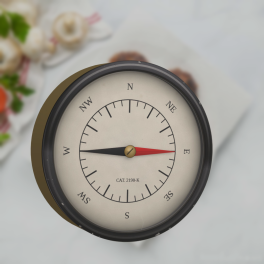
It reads 90,°
